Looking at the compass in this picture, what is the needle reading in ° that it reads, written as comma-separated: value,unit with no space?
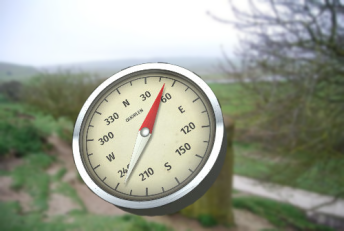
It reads 52.5,°
